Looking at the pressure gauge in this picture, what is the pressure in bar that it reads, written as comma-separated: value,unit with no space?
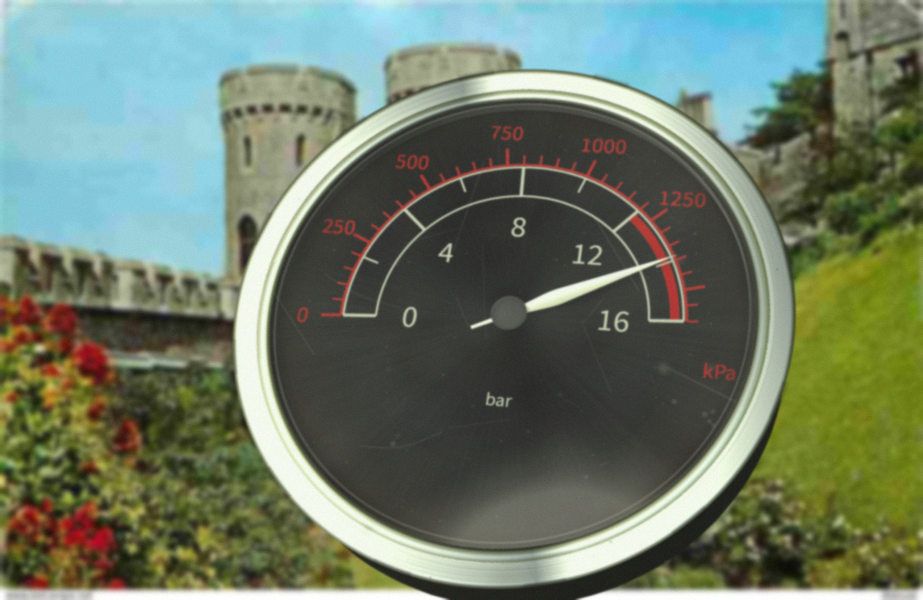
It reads 14,bar
